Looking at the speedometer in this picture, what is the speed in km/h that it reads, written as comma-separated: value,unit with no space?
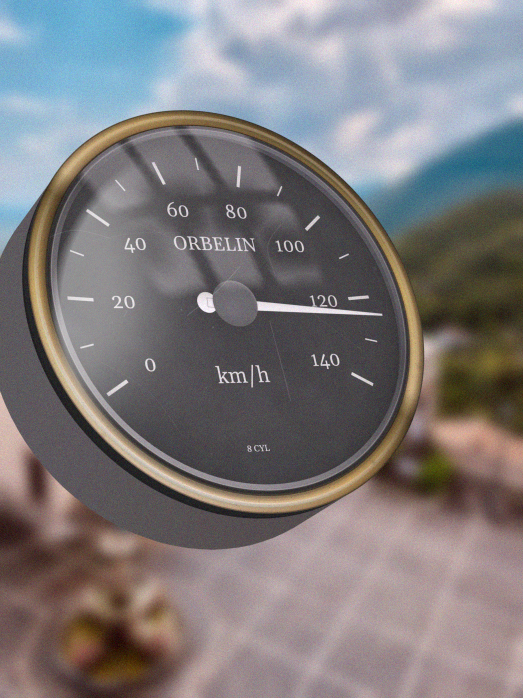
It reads 125,km/h
